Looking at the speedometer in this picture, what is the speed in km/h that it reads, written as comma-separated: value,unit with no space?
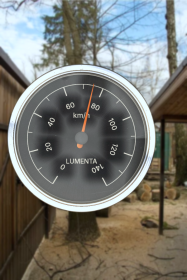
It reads 75,km/h
